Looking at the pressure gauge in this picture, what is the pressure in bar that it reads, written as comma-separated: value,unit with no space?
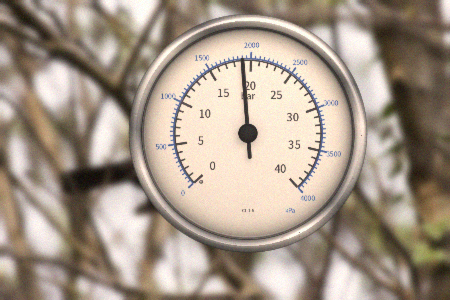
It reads 19,bar
